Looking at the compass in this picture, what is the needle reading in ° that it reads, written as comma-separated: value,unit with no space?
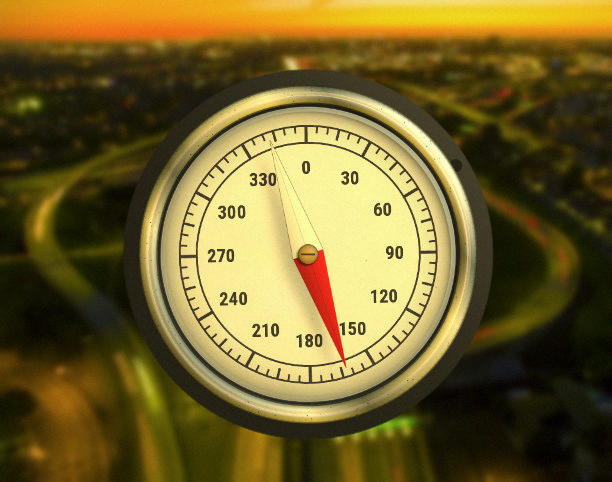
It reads 162.5,°
